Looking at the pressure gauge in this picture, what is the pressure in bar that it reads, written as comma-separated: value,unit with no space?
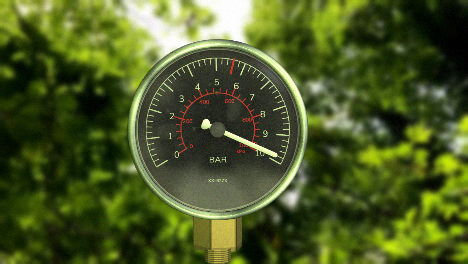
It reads 9.8,bar
